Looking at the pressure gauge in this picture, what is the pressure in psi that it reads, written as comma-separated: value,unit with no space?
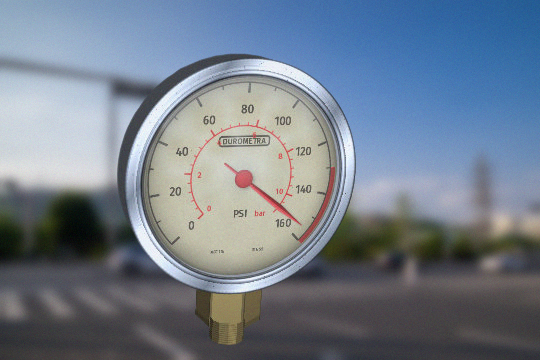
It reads 155,psi
